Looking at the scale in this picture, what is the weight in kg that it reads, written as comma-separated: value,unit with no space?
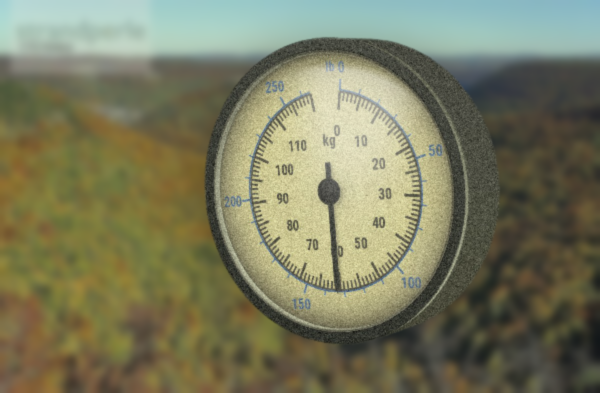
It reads 60,kg
